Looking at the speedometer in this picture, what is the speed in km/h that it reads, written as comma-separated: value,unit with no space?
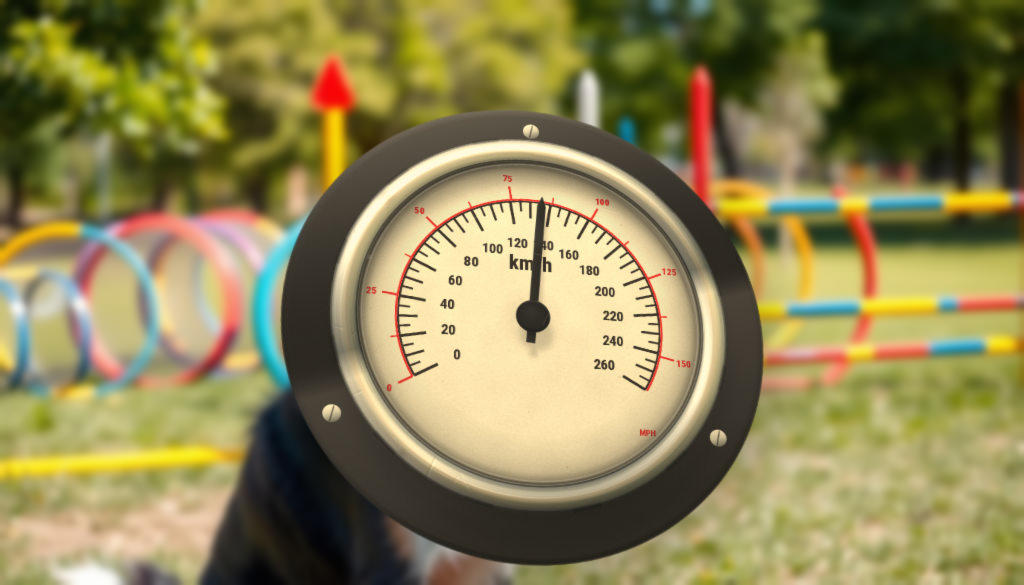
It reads 135,km/h
